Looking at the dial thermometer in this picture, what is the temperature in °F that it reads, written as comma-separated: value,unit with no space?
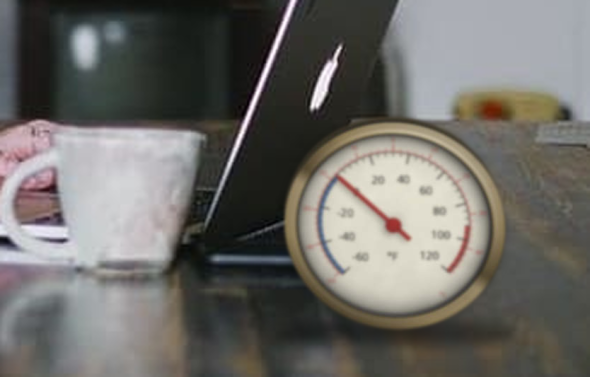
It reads 0,°F
